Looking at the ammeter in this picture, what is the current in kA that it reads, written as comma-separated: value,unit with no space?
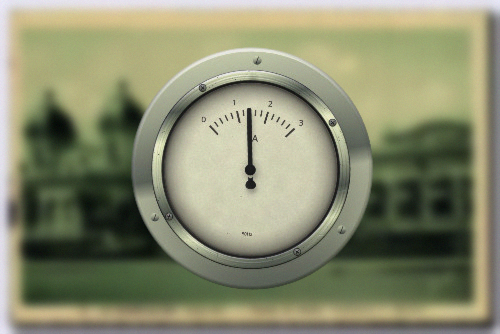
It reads 1.4,kA
